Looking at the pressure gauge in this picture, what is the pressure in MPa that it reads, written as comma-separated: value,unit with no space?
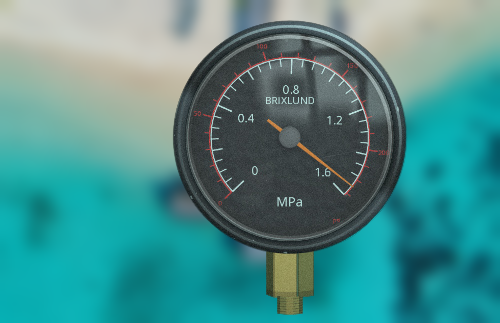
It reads 1.55,MPa
